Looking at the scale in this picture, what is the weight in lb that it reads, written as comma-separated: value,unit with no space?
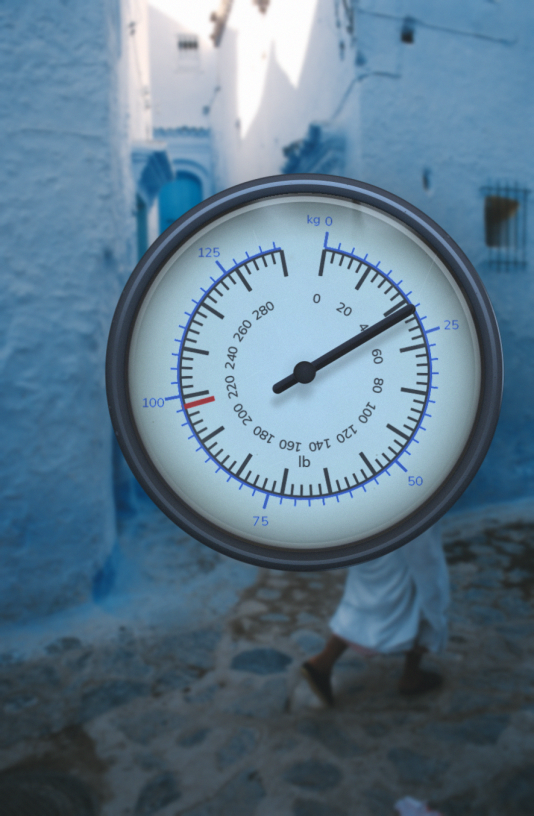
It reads 44,lb
